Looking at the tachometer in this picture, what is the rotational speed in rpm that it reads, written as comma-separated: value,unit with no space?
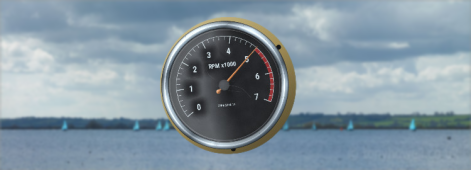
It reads 5000,rpm
